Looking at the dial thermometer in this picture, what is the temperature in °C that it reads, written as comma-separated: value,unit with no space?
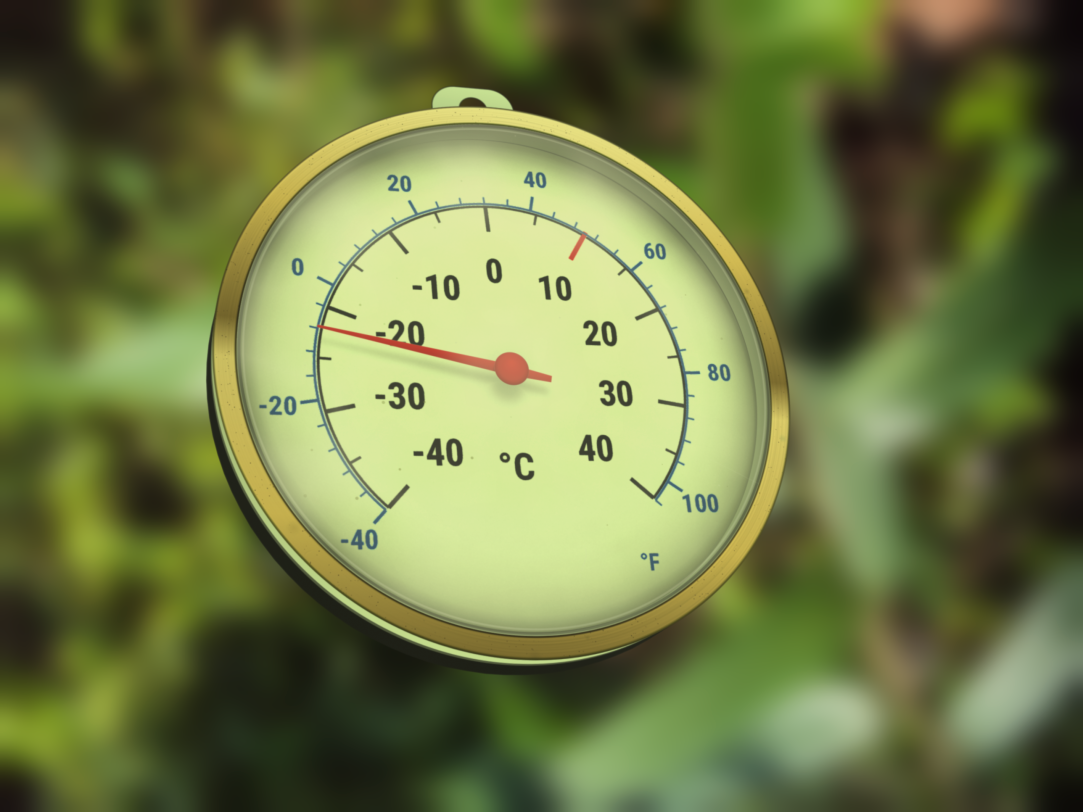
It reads -22.5,°C
